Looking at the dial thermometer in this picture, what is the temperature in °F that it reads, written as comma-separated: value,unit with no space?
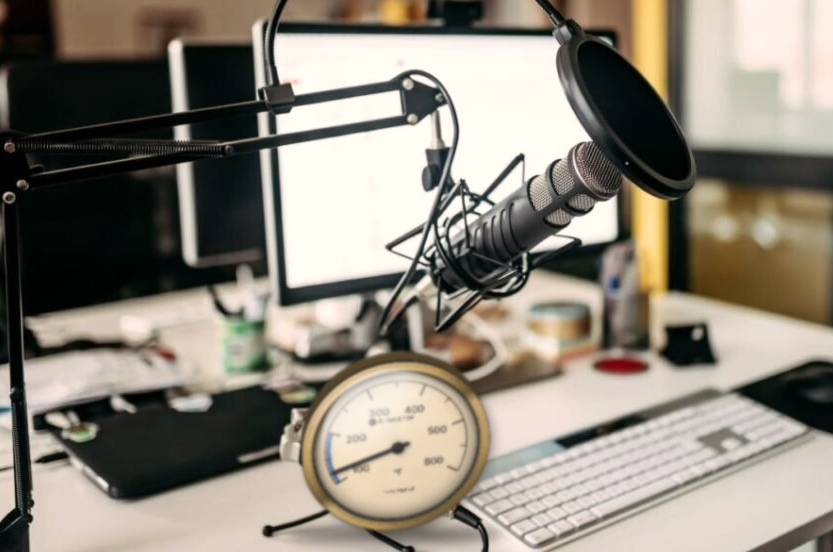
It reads 125,°F
